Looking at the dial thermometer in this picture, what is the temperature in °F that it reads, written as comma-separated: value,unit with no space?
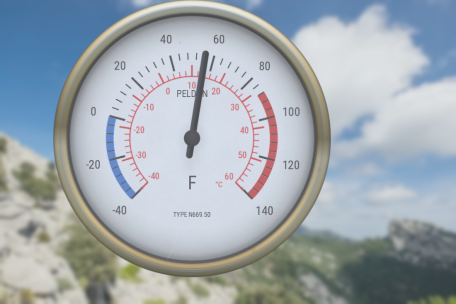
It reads 56,°F
